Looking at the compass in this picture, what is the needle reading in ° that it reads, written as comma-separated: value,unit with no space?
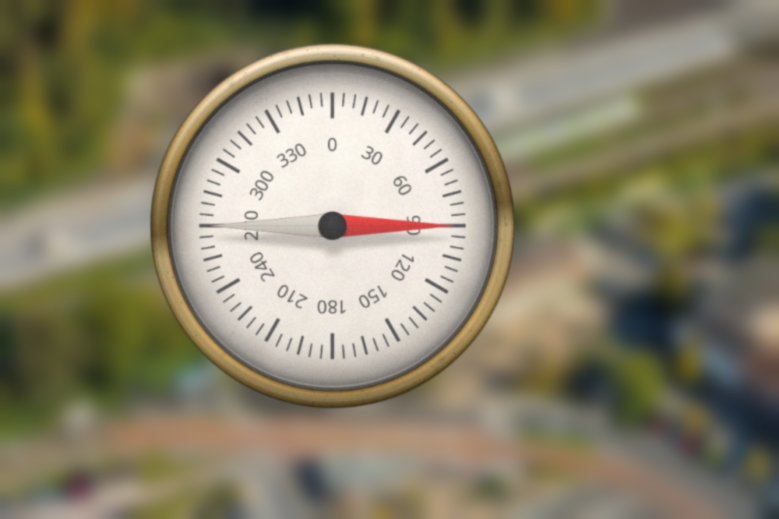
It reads 90,°
